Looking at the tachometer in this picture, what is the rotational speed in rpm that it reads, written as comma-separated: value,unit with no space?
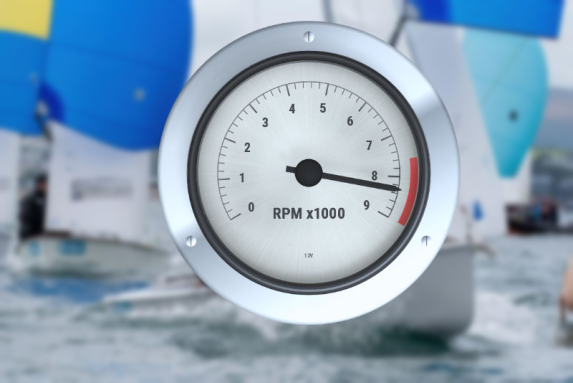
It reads 8300,rpm
